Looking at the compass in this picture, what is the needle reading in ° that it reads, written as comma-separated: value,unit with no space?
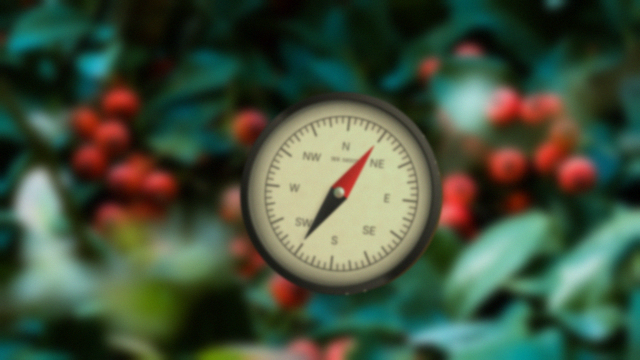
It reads 30,°
